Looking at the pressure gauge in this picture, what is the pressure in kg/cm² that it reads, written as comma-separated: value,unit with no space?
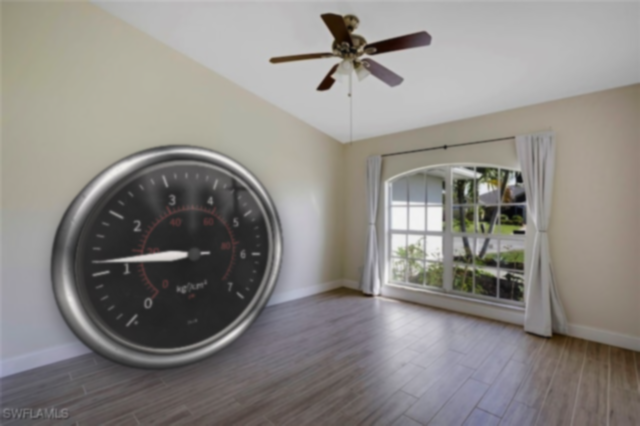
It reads 1.2,kg/cm²
